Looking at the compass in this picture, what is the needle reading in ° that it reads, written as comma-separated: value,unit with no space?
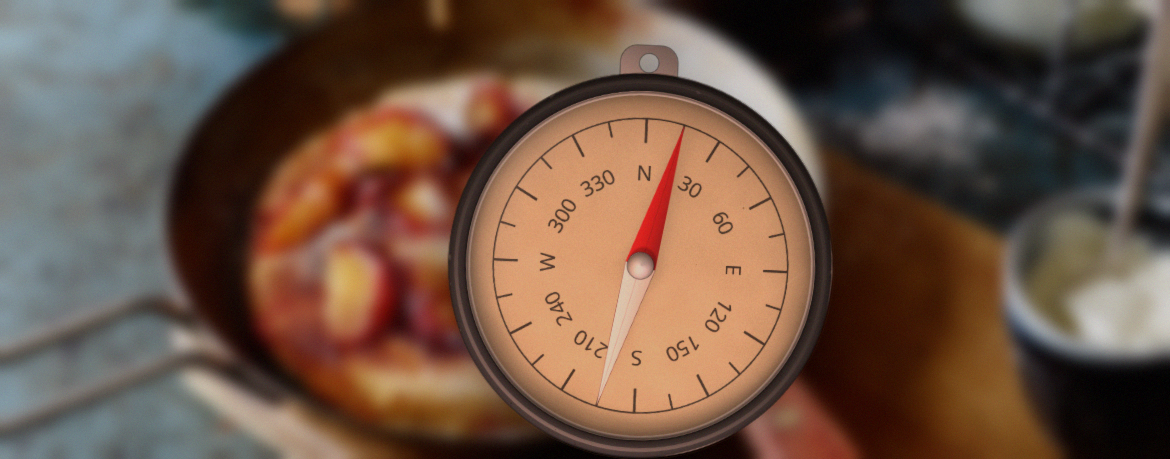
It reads 15,°
